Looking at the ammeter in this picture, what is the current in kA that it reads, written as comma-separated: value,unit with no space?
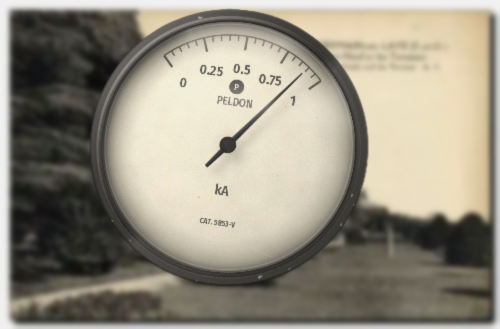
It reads 0.9,kA
